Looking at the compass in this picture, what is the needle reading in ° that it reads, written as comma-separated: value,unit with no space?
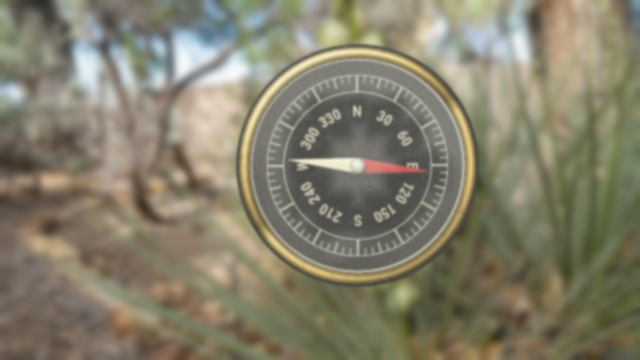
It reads 95,°
